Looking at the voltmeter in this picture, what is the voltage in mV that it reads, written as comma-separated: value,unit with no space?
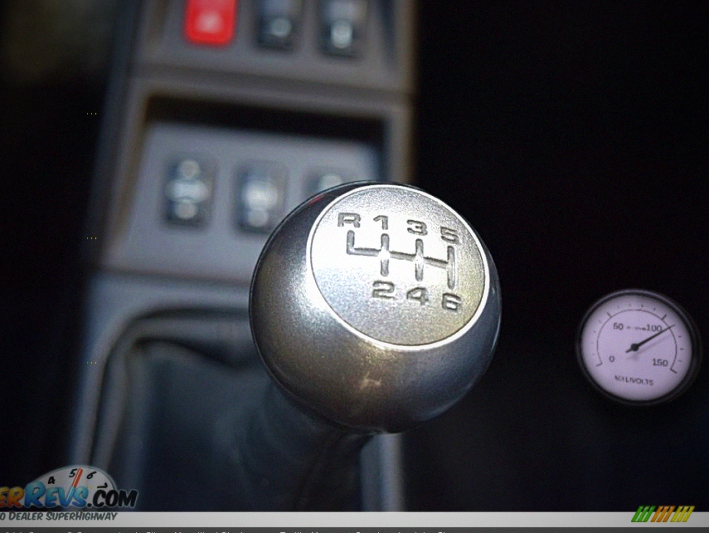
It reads 110,mV
